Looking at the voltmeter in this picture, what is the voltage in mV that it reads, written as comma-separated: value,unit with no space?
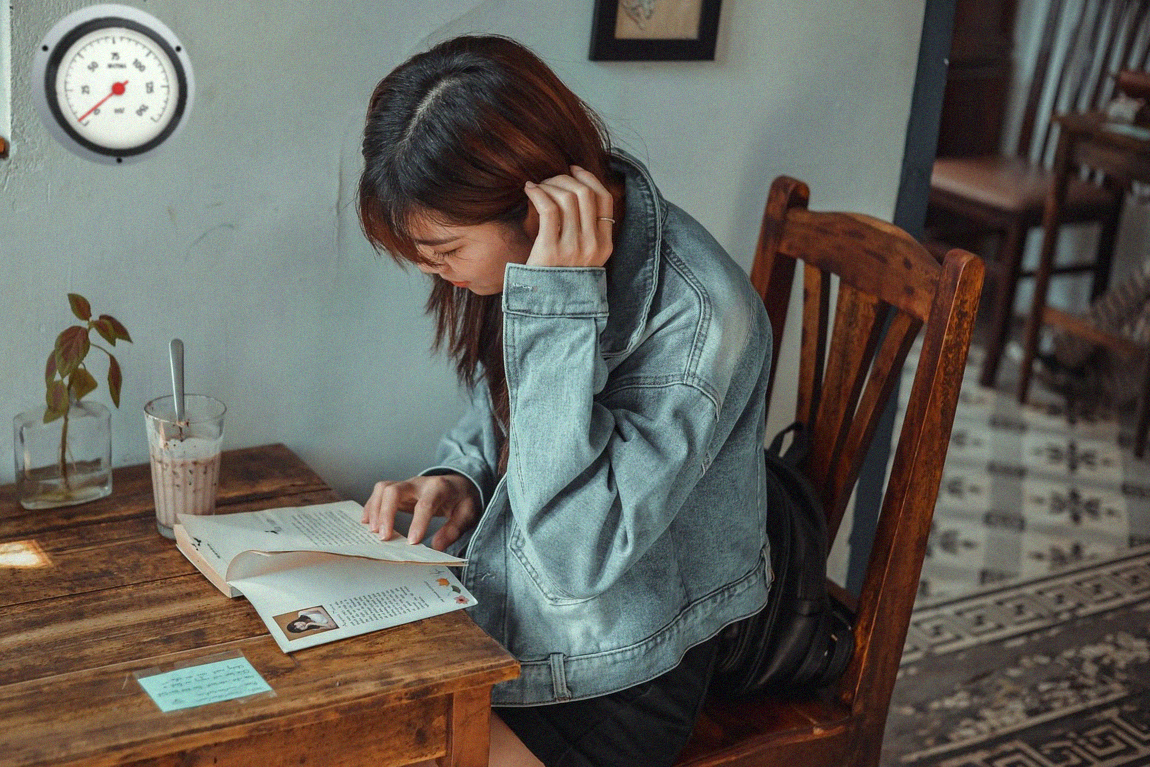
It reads 5,mV
